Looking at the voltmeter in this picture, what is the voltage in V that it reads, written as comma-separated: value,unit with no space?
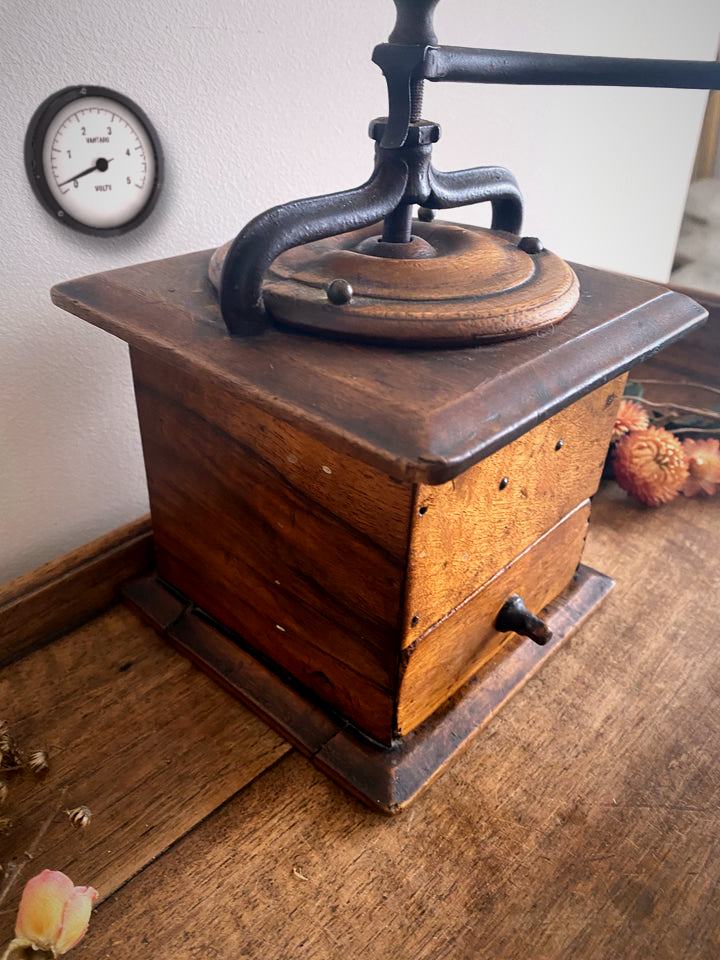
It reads 0.2,V
